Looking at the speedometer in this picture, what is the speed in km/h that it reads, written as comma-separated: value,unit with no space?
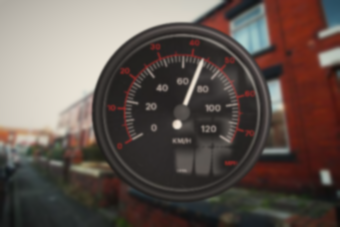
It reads 70,km/h
